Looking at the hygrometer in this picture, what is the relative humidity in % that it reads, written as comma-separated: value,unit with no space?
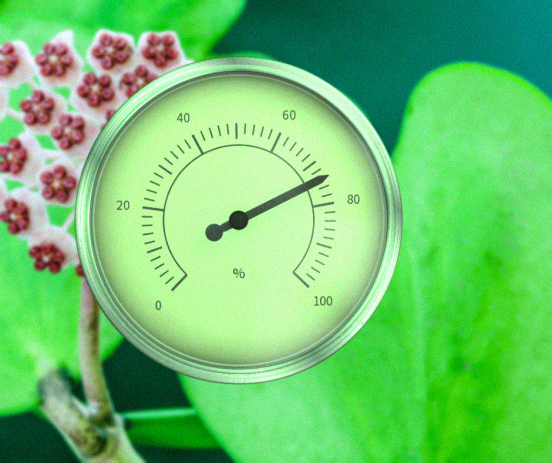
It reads 74,%
